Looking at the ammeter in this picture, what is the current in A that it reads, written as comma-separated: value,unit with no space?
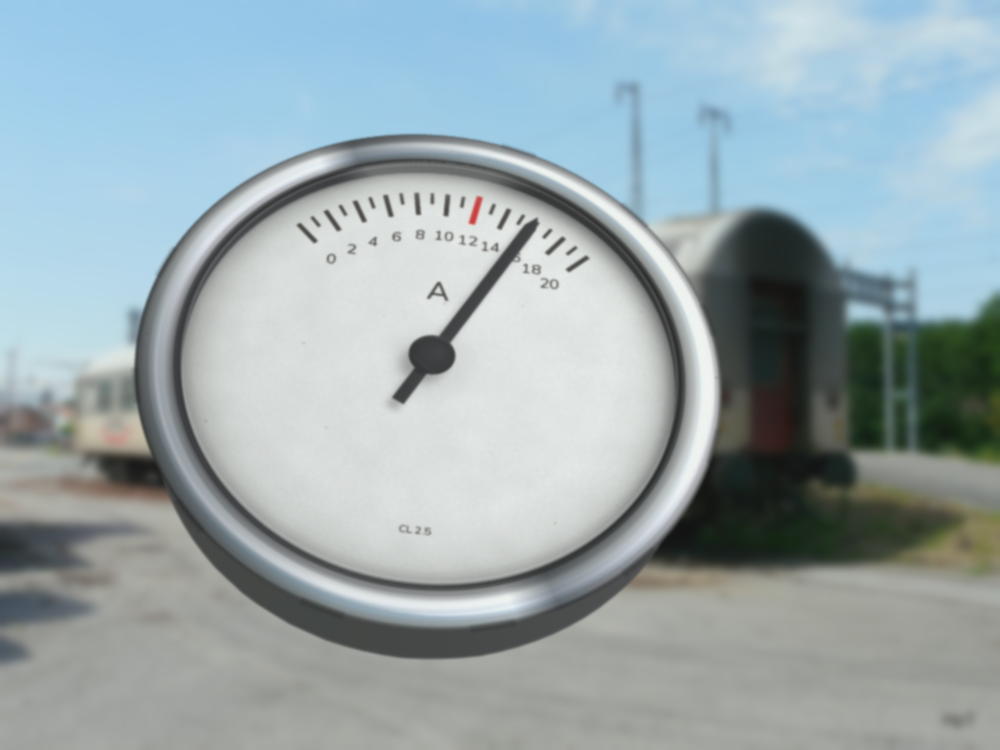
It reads 16,A
